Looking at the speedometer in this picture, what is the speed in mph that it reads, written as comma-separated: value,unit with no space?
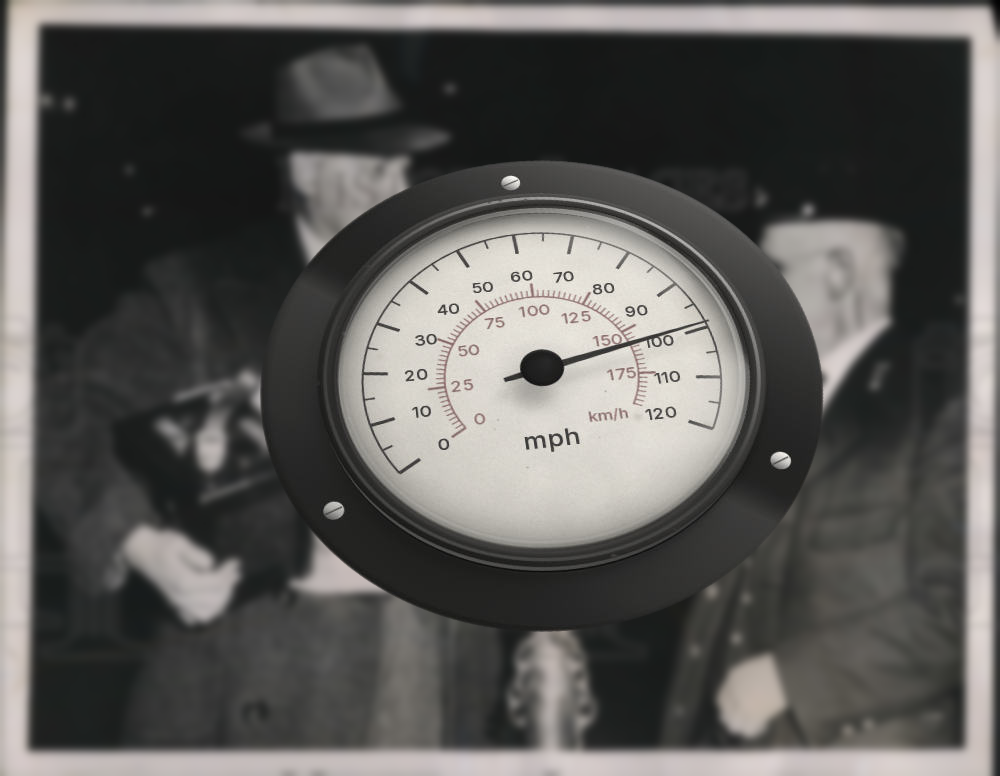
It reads 100,mph
